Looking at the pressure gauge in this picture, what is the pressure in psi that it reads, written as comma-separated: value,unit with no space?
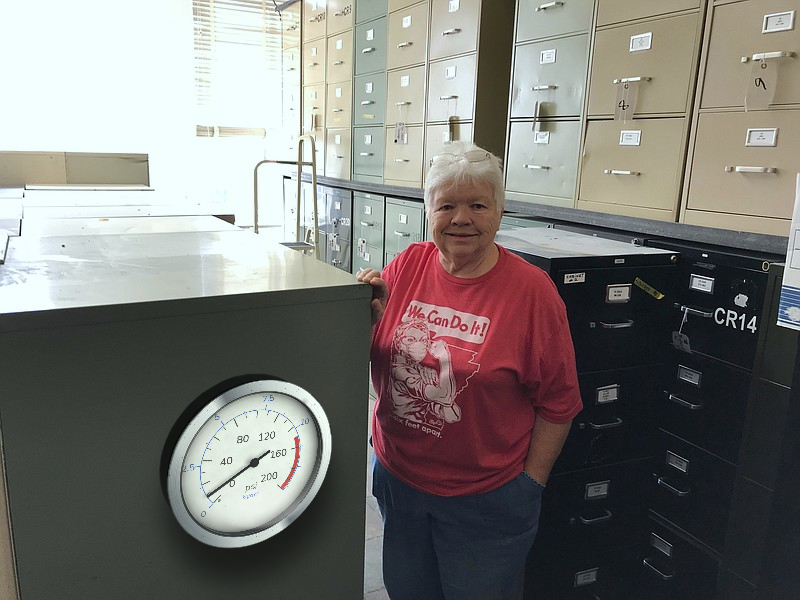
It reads 10,psi
